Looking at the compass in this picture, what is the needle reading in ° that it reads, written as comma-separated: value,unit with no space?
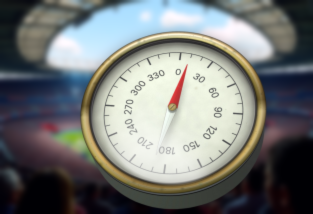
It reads 10,°
